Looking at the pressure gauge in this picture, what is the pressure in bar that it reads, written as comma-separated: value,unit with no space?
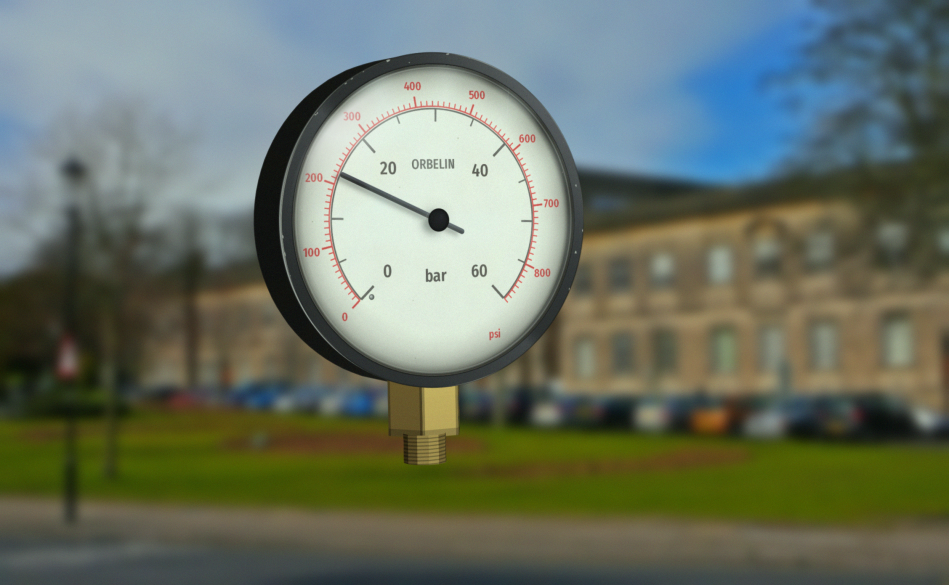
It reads 15,bar
